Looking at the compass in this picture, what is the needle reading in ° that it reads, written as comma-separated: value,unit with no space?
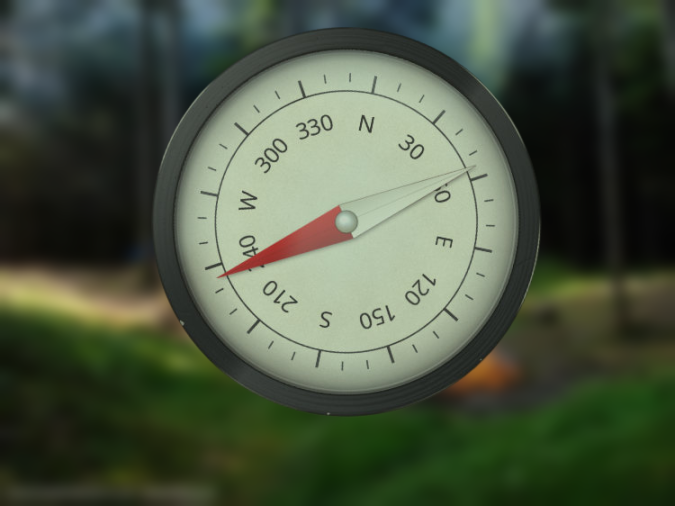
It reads 235,°
